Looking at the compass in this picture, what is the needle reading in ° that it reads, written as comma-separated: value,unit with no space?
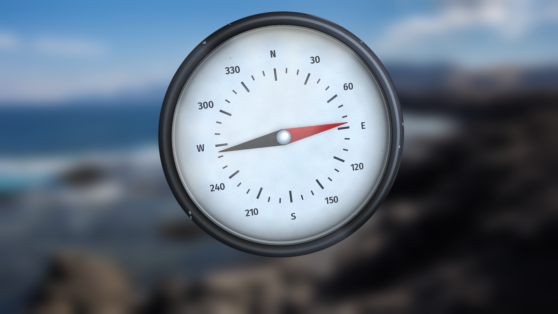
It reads 85,°
